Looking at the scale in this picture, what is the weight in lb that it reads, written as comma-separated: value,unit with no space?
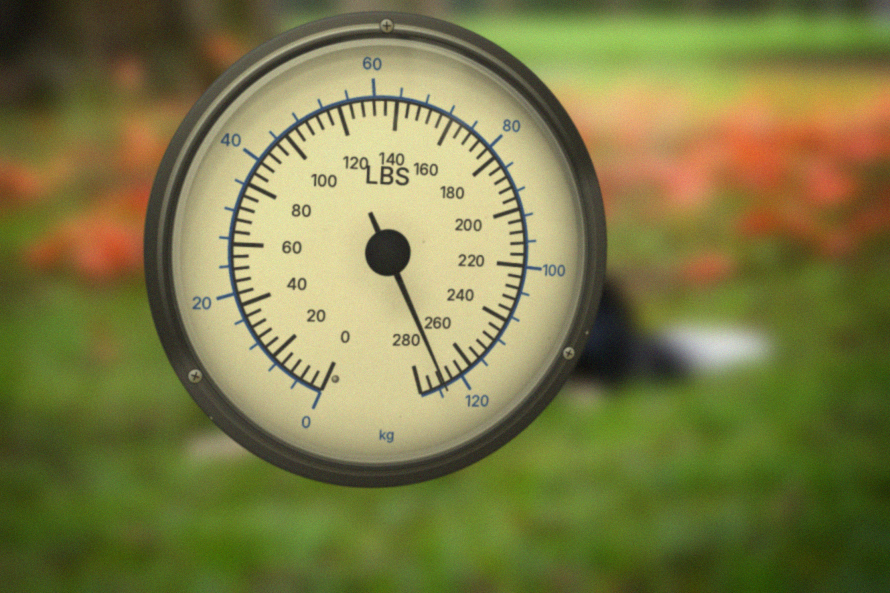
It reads 272,lb
